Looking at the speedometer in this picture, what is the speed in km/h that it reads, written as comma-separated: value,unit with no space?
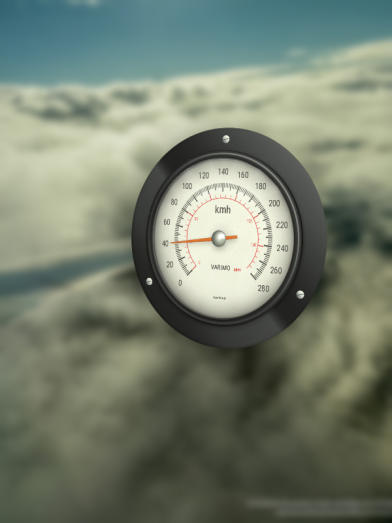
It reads 40,km/h
